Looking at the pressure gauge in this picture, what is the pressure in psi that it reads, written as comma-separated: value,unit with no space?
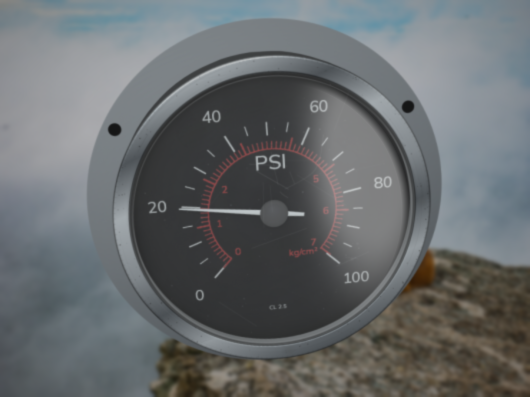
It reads 20,psi
